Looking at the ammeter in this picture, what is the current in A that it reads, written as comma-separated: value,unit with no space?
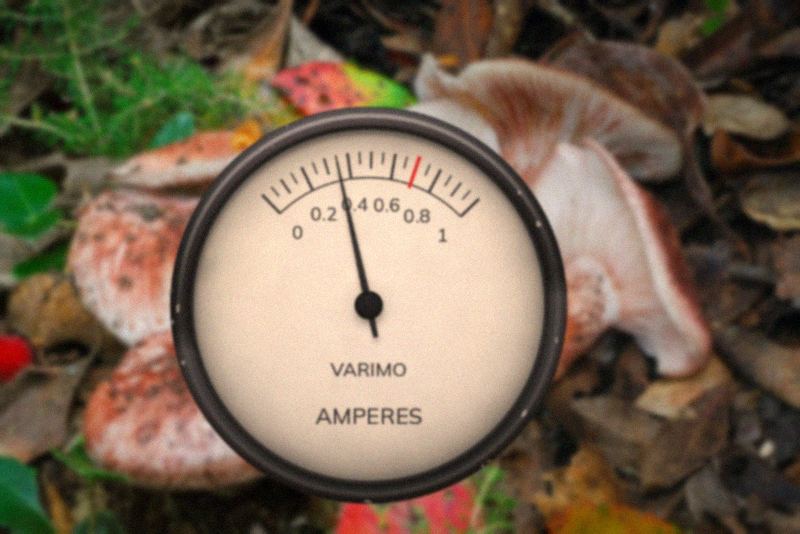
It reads 0.35,A
